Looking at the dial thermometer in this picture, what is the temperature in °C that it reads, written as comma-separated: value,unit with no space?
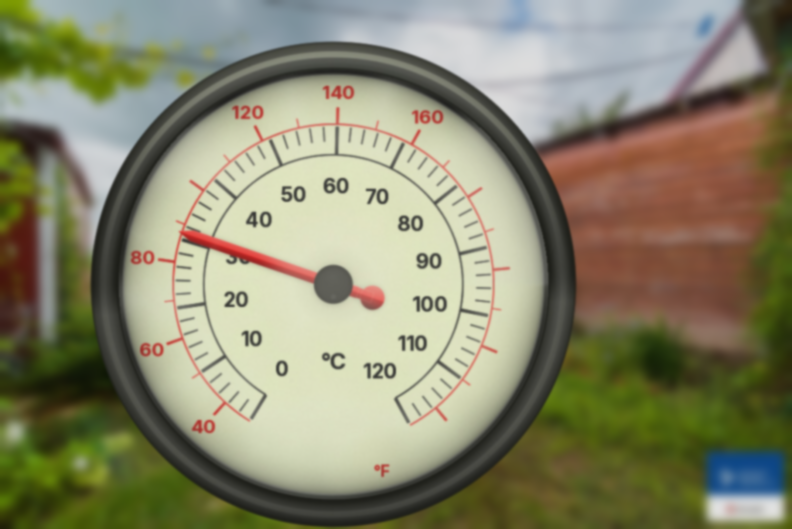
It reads 31,°C
